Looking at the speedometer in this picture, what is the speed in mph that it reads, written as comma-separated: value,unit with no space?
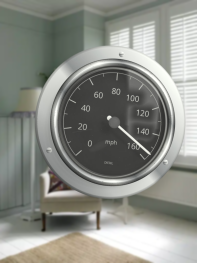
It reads 155,mph
